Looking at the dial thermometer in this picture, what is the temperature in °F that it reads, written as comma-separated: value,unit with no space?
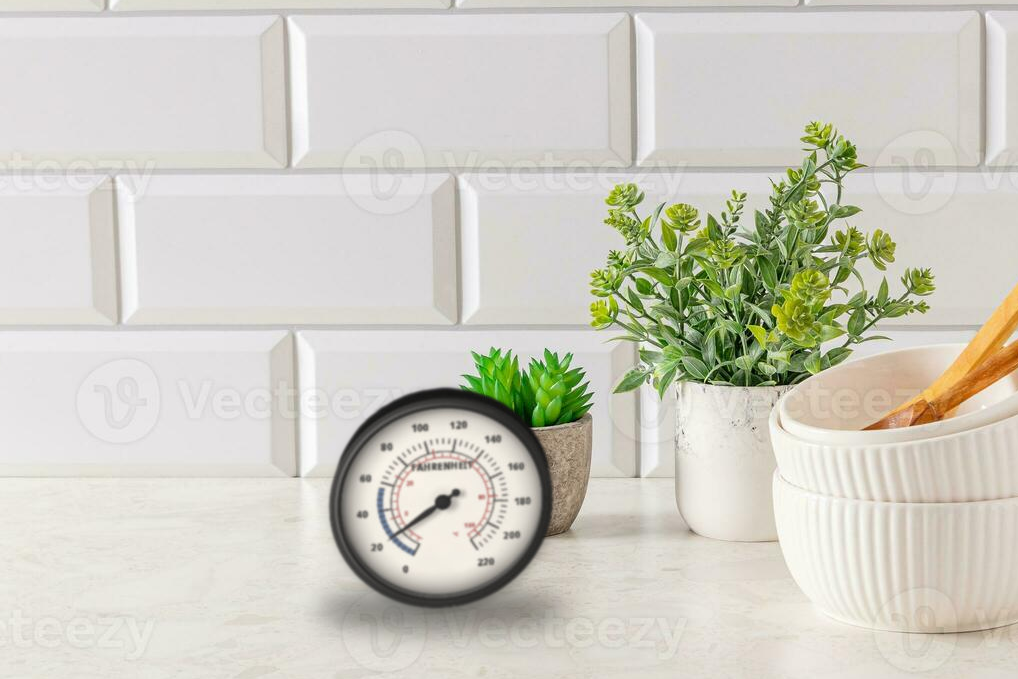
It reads 20,°F
